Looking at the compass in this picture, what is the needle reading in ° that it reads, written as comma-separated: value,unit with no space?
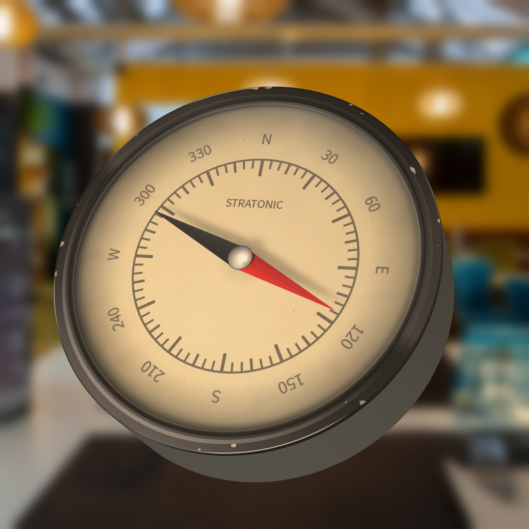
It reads 115,°
